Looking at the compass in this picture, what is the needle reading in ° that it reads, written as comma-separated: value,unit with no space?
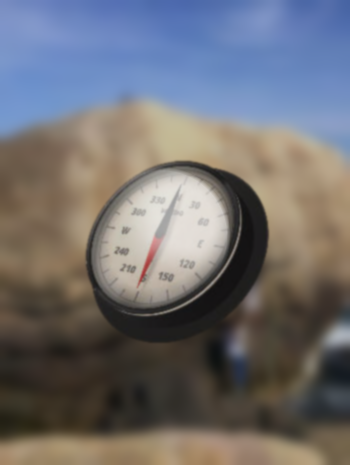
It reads 180,°
